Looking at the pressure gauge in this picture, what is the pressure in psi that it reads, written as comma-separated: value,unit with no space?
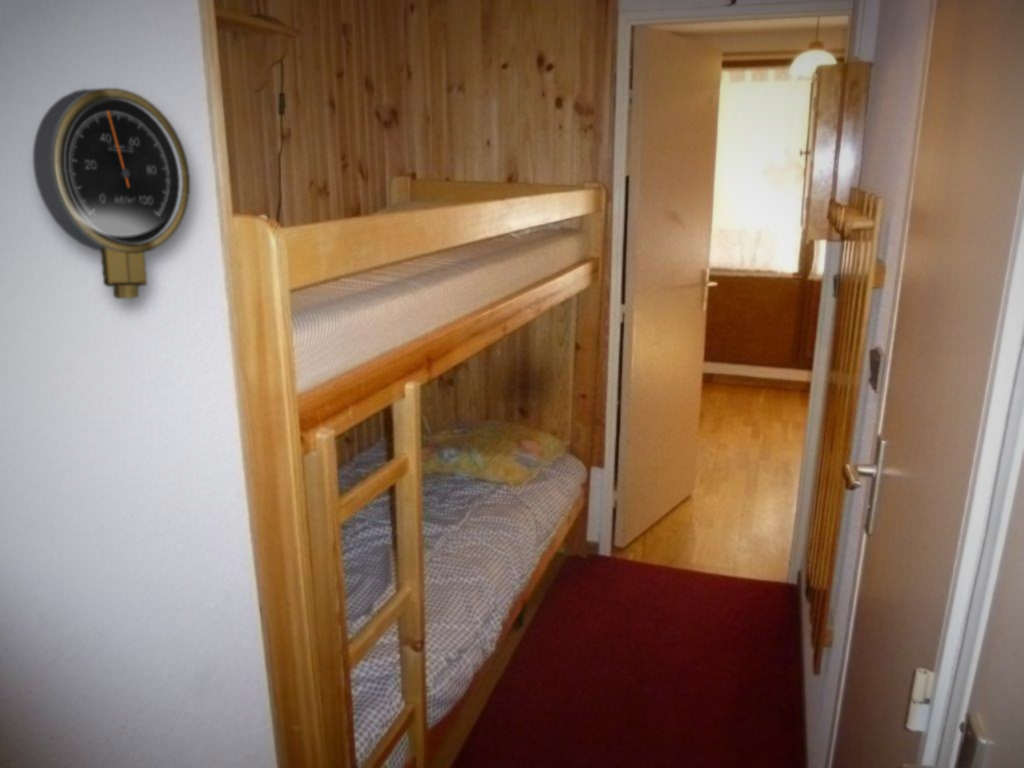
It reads 45,psi
